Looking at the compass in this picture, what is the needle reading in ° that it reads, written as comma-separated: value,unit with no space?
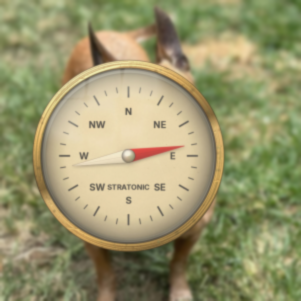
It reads 80,°
